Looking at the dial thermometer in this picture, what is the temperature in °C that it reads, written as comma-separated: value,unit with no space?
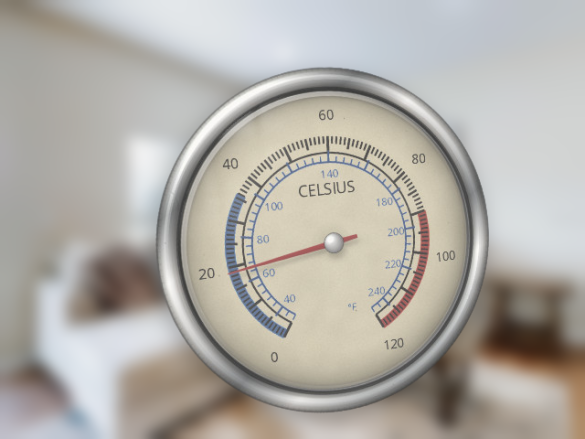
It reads 19,°C
